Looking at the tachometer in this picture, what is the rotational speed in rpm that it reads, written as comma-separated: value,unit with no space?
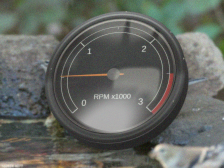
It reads 500,rpm
